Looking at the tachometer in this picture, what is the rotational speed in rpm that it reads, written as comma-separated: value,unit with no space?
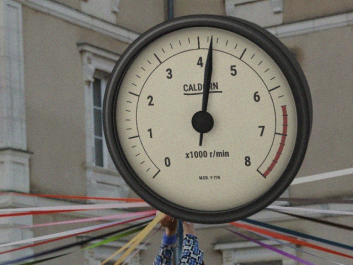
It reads 4300,rpm
